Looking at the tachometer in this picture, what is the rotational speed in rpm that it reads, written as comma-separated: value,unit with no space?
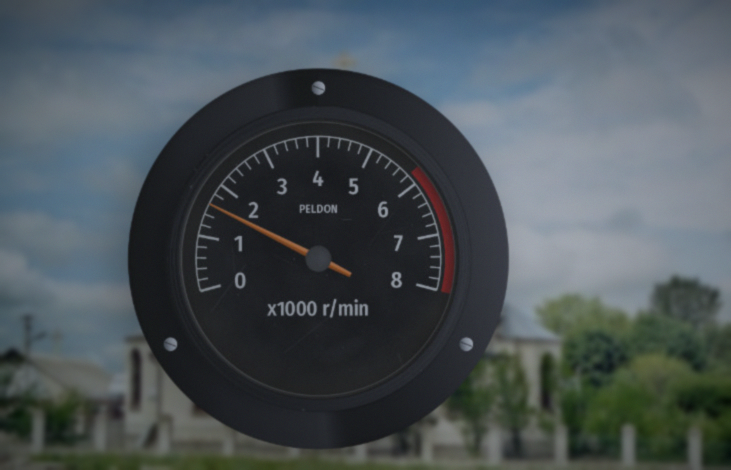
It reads 1600,rpm
